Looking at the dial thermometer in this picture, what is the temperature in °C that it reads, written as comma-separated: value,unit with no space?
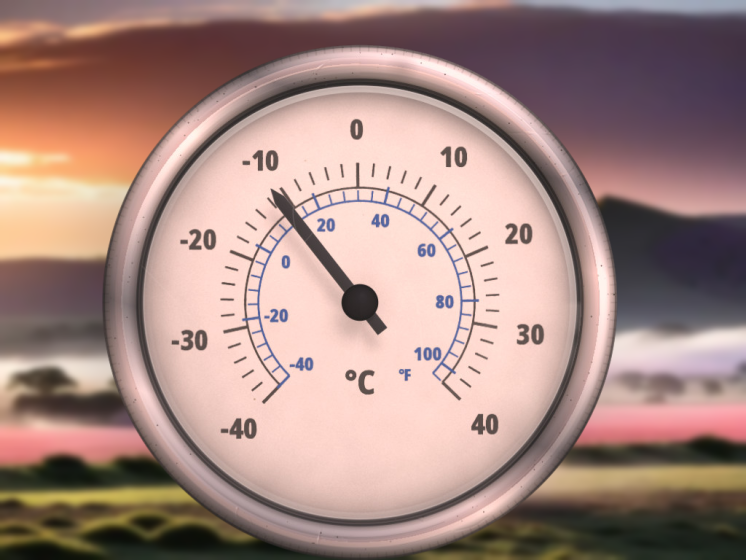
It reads -11,°C
